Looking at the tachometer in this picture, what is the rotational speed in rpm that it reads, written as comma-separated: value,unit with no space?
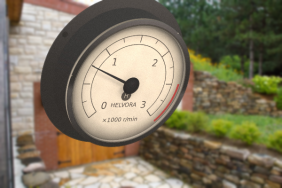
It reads 750,rpm
